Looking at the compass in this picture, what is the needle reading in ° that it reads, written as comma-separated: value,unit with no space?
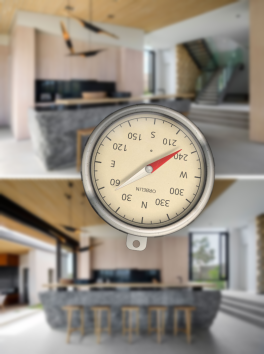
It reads 230,°
